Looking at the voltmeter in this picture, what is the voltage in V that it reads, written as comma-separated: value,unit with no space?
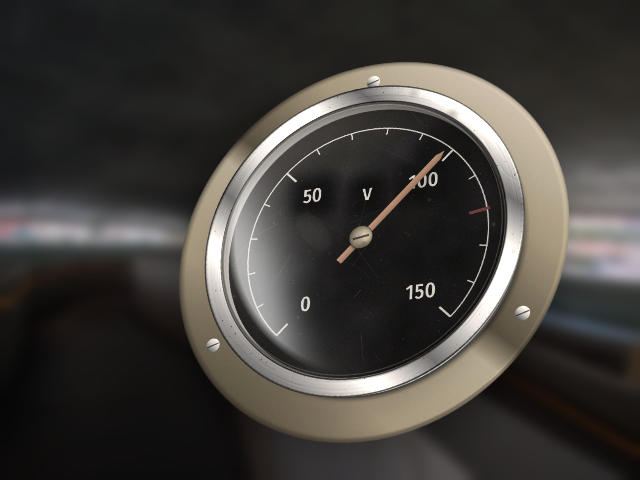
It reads 100,V
